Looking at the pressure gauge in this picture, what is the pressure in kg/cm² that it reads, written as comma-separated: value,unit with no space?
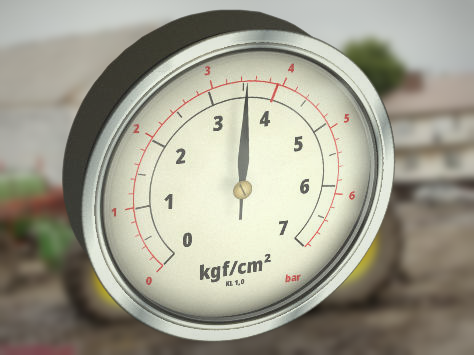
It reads 3.5,kg/cm²
